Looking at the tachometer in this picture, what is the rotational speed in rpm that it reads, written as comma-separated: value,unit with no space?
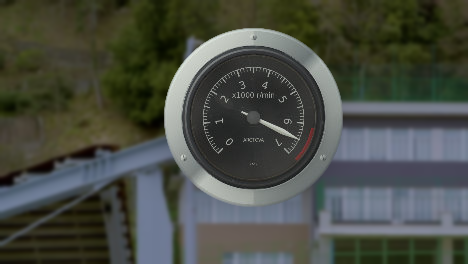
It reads 6500,rpm
